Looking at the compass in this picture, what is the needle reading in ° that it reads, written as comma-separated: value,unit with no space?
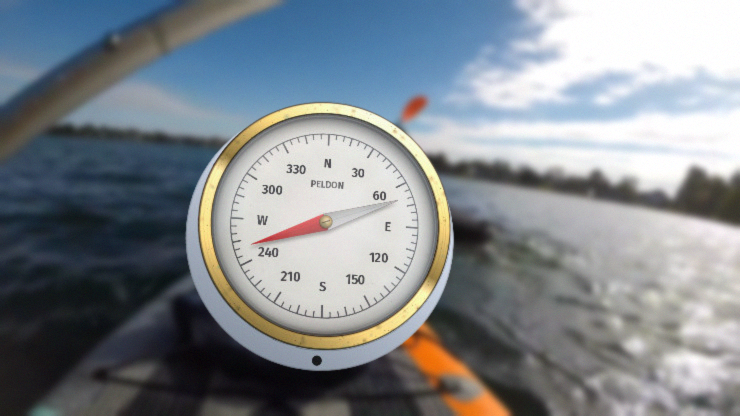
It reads 250,°
